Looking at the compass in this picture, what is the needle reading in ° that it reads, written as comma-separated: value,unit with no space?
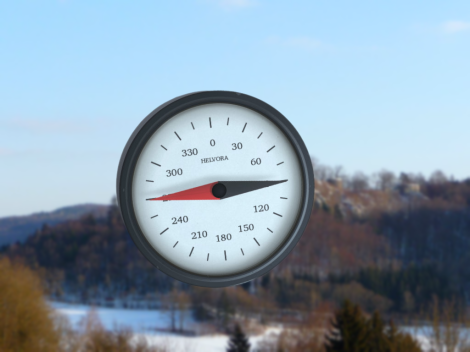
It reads 270,°
